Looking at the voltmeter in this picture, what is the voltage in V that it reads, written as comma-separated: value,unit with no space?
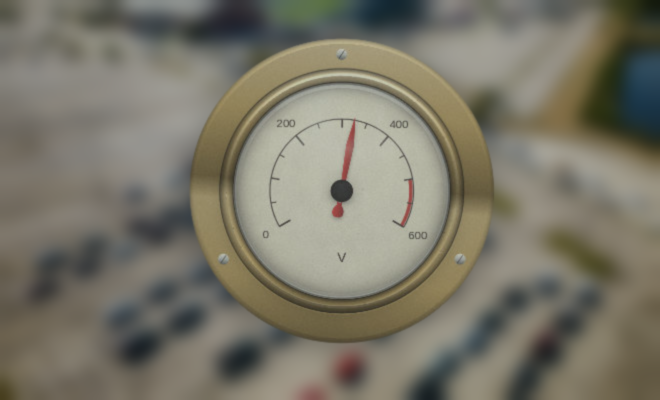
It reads 325,V
